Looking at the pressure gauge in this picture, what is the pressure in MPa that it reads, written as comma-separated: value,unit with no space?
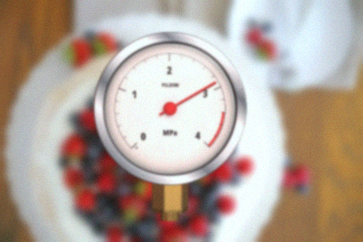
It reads 2.9,MPa
